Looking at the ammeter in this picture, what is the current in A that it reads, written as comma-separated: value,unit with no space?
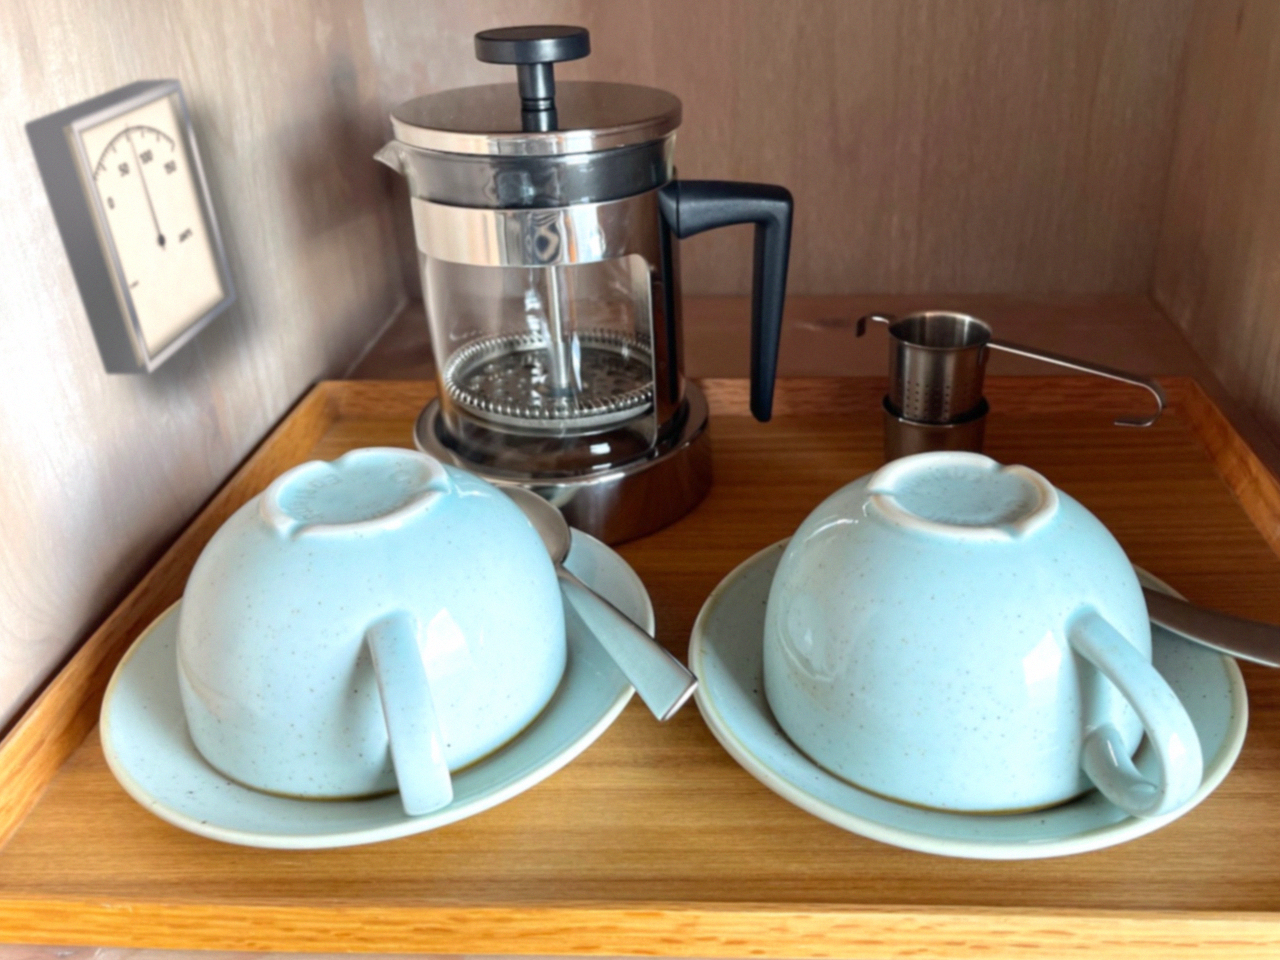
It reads 75,A
